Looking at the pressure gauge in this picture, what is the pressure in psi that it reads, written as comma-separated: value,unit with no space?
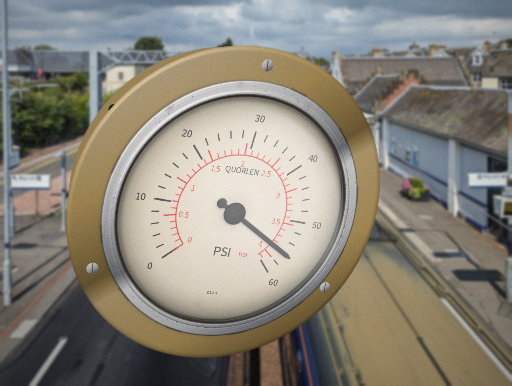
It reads 56,psi
